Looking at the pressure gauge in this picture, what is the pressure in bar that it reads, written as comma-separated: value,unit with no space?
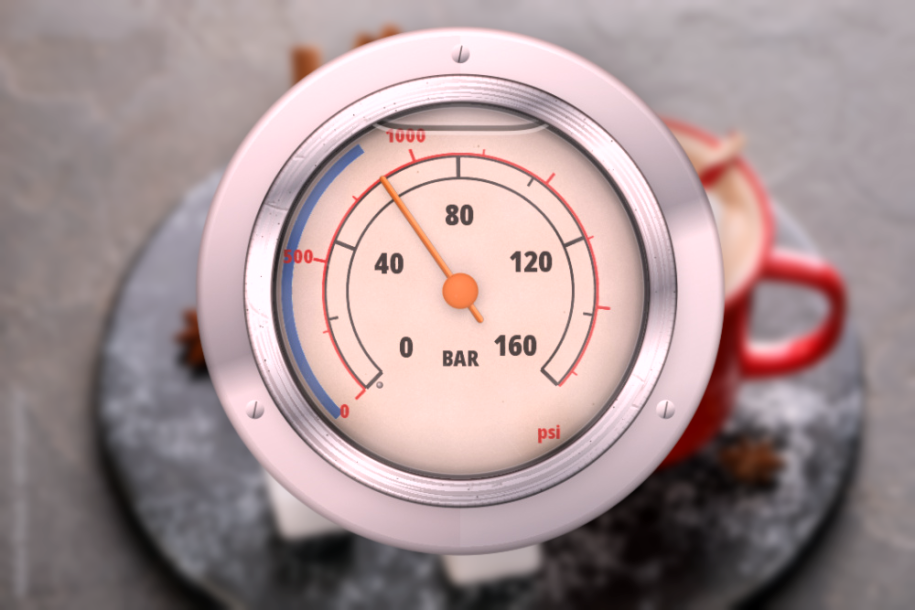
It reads 60,bar
